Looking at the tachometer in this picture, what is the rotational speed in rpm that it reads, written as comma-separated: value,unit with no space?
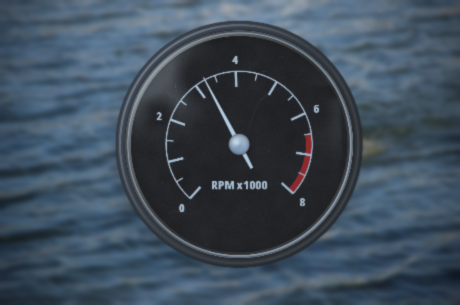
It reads 3250,rpm
